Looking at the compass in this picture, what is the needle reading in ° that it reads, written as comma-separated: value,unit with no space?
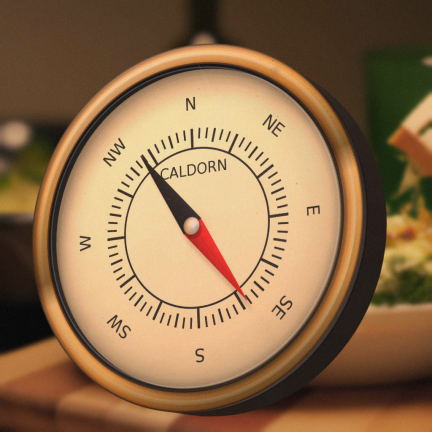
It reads 145,°
